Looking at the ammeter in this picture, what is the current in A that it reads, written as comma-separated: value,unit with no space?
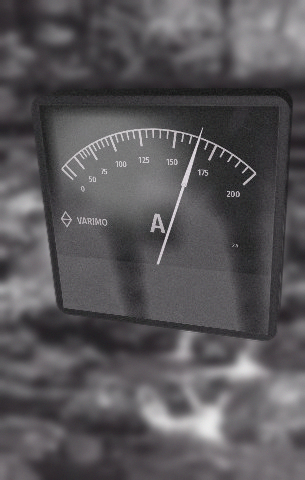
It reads 165,A
